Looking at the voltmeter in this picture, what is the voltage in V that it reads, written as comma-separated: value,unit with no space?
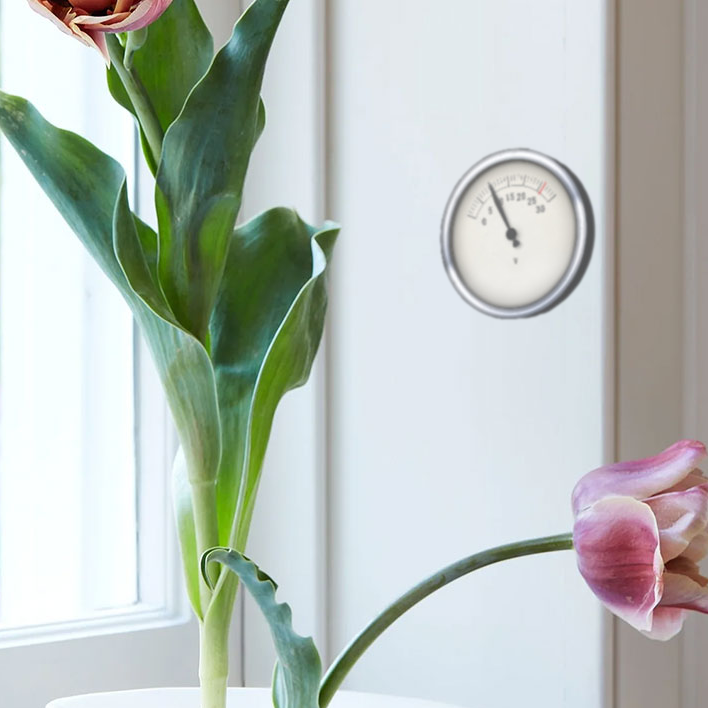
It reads 10,V
